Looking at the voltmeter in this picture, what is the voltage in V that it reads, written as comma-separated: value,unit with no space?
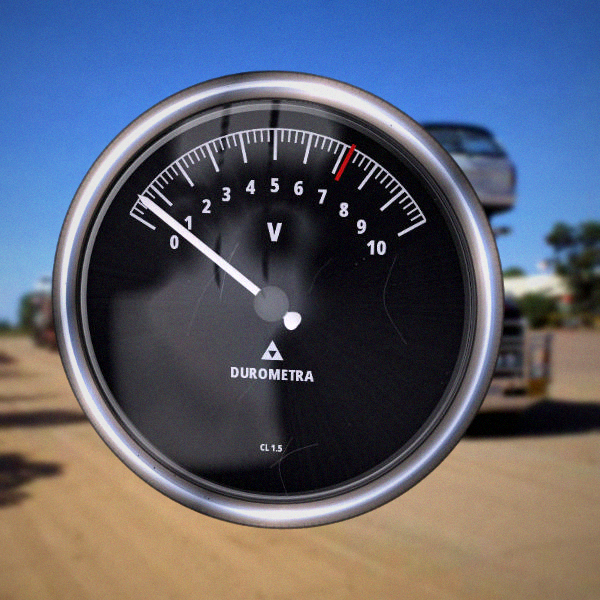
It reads 0.6,V
